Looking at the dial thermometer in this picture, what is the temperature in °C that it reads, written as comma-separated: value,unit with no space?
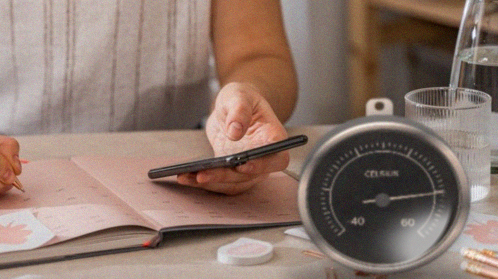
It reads 40,°C
